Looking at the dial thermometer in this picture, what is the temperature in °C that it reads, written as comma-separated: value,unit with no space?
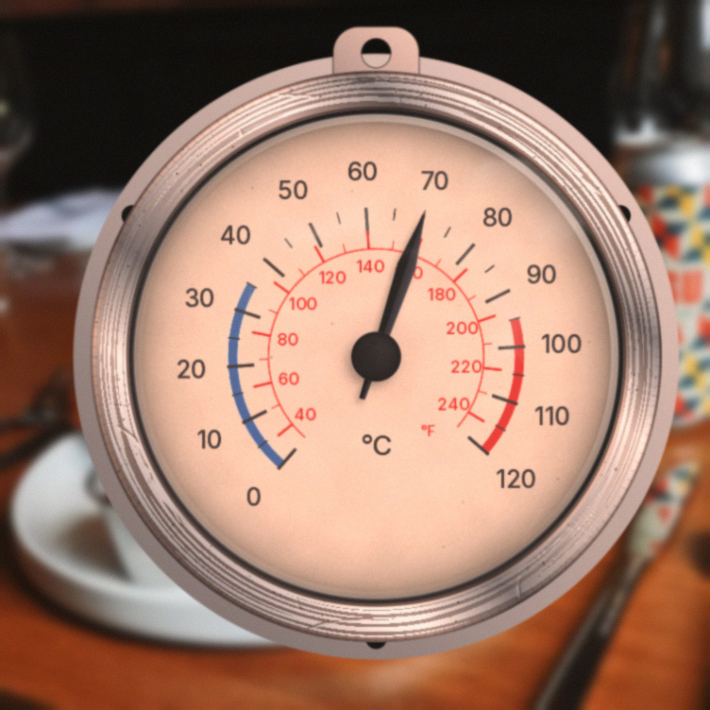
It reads 70,°C
